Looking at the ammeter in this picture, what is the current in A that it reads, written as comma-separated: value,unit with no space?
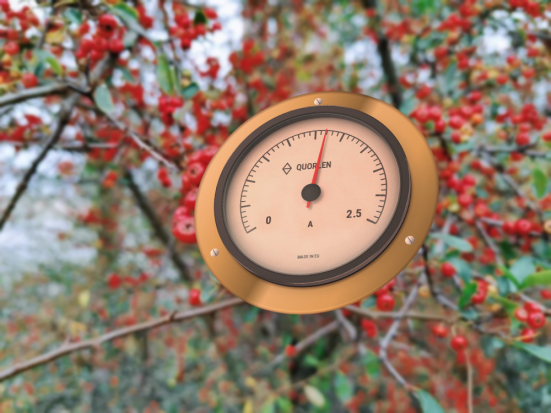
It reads 1.35,A
